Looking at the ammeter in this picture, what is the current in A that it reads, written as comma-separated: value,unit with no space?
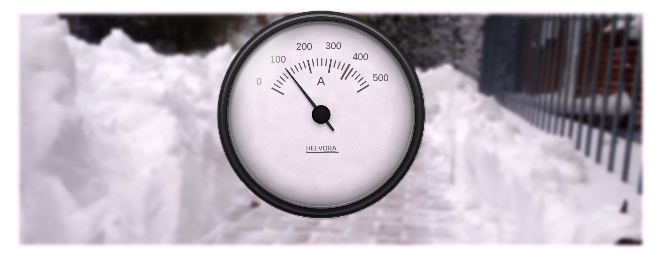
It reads 100,A
